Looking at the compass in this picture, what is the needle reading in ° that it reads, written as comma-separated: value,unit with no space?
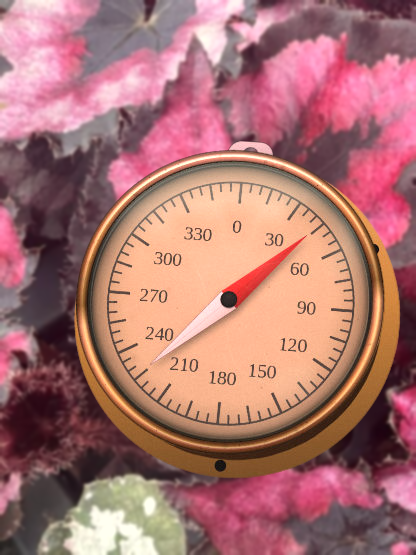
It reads 45,°
